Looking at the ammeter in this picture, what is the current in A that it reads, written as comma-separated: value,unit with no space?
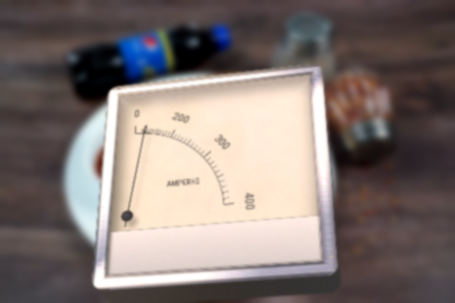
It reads 100,A
